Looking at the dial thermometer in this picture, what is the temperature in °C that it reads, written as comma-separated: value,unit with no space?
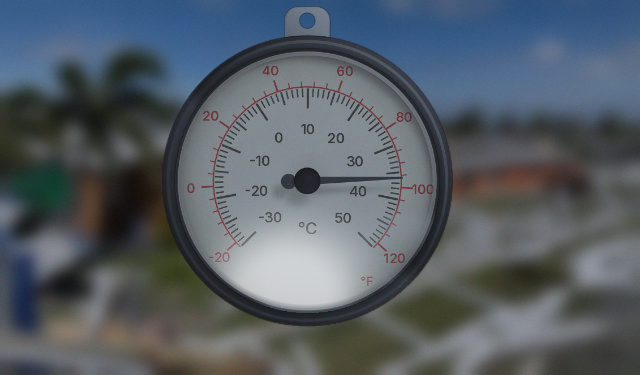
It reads 36,°C
